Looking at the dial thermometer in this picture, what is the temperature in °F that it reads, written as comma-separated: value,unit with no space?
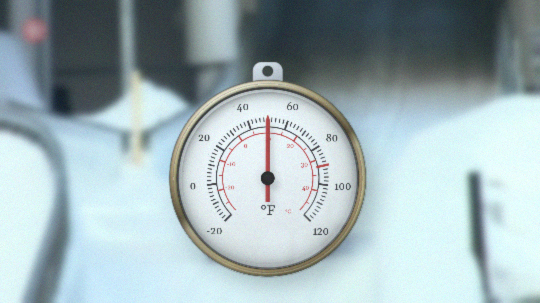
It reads 50,°F
